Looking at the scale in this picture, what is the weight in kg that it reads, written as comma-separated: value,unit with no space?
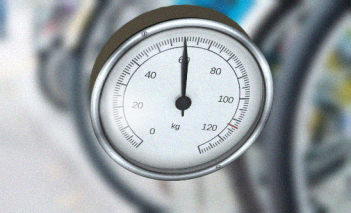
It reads 60,kg
